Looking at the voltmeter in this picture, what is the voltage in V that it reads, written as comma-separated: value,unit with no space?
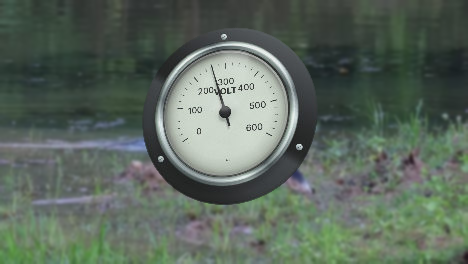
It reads 260,V
